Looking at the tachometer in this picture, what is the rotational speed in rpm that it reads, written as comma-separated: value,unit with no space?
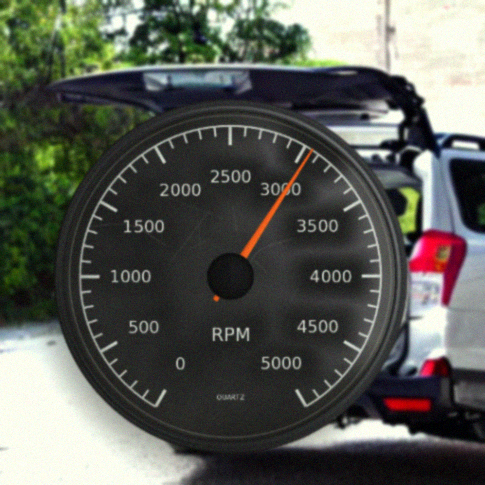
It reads 3050,rpm
